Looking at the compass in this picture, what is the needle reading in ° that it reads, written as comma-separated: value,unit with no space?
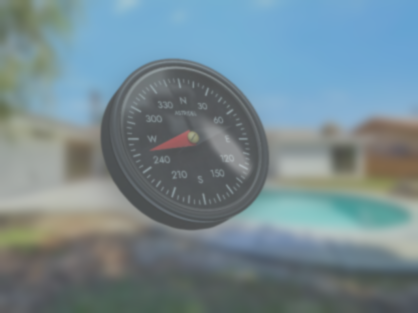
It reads 255,°
